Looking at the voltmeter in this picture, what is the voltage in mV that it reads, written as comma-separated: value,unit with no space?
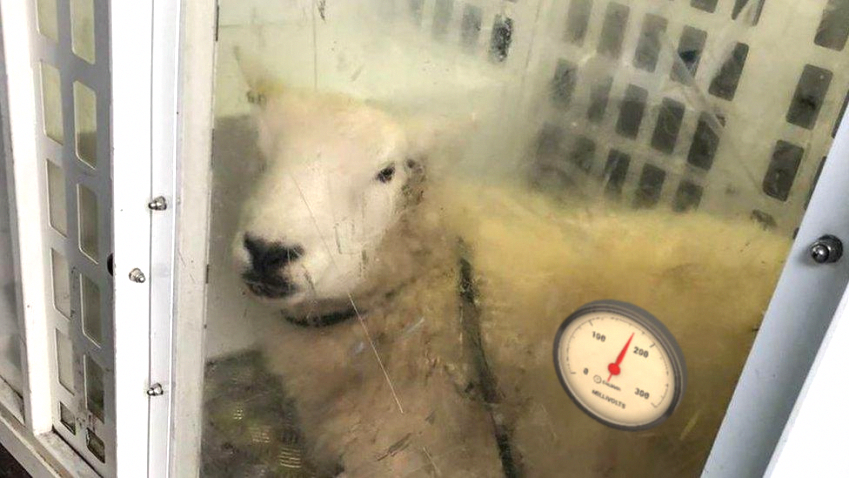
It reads 170,mV
